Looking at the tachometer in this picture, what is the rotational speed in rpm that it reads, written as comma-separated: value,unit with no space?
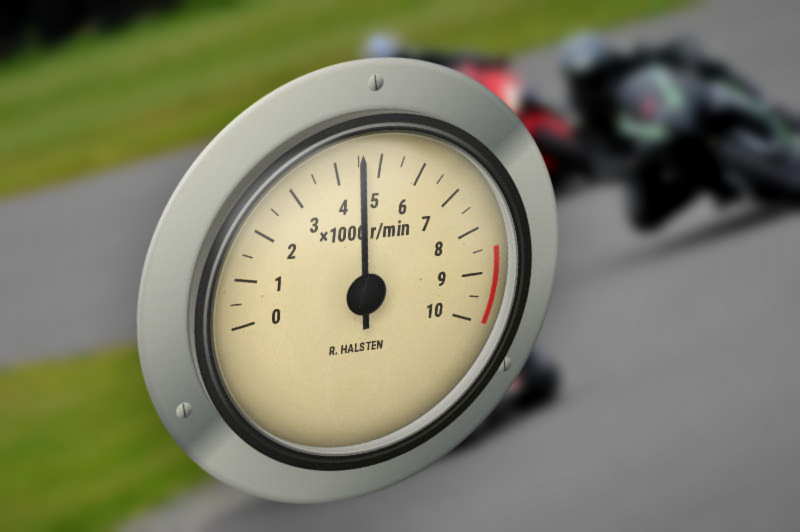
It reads 4500,rpm
